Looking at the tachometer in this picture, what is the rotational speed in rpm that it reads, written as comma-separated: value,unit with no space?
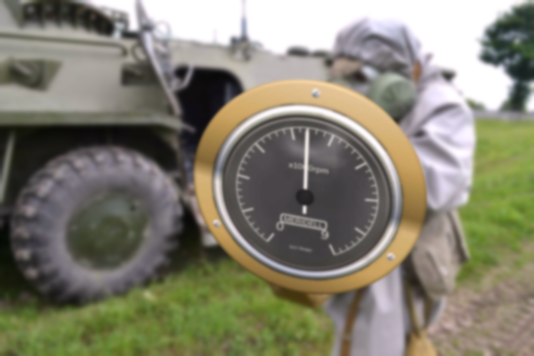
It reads 4400,rpm
